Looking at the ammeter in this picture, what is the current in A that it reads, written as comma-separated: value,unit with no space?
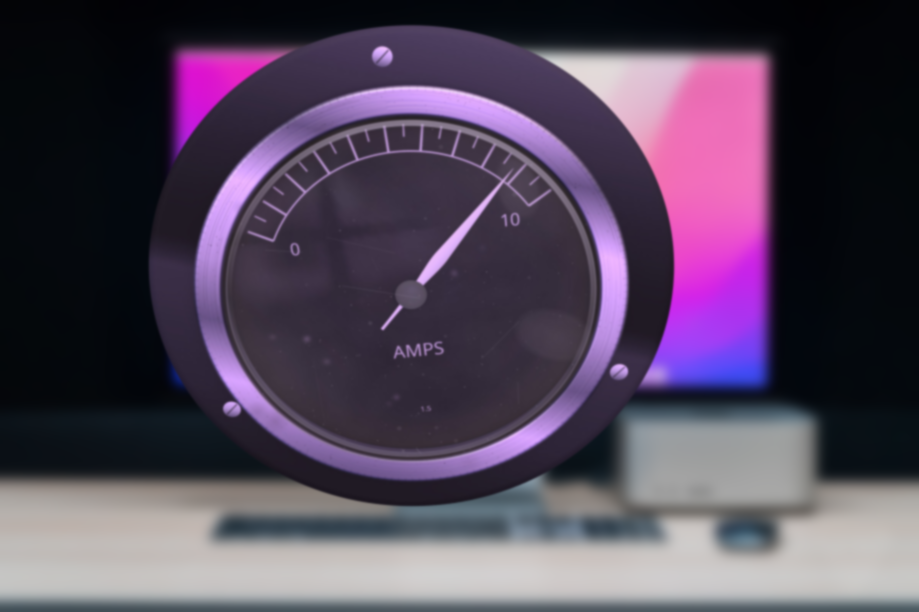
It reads 8.75,A
